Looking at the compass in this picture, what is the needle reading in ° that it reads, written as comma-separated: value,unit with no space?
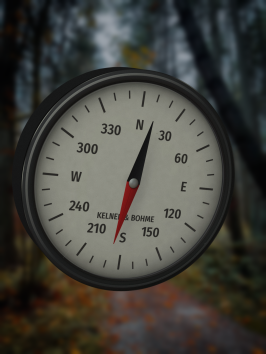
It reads 190,°
